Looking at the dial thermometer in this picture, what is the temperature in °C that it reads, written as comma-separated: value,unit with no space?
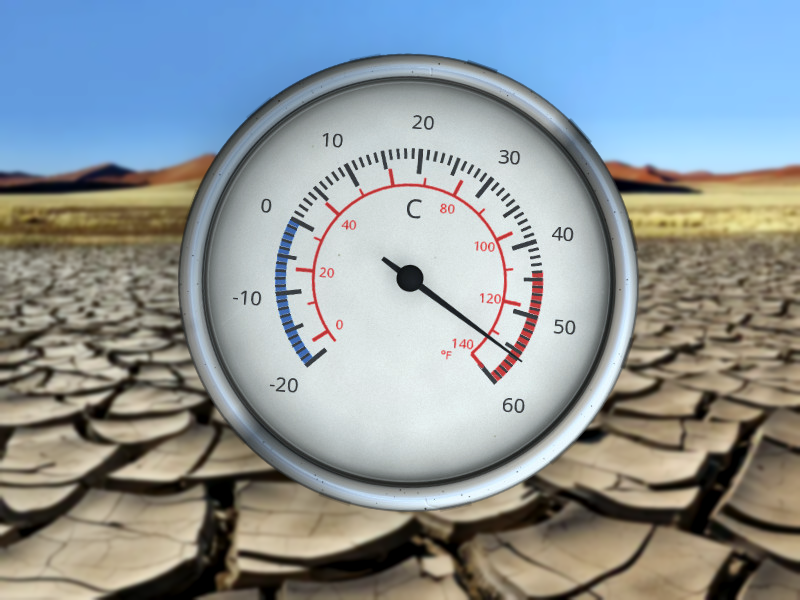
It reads 56,°C
